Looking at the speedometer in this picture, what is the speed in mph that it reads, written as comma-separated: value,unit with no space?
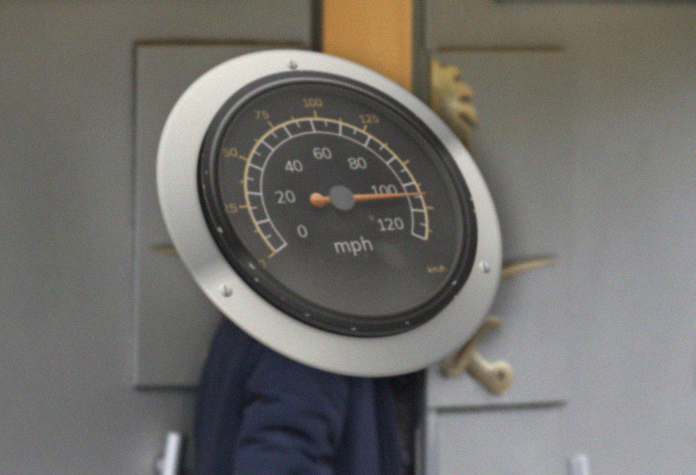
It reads 105,mph
